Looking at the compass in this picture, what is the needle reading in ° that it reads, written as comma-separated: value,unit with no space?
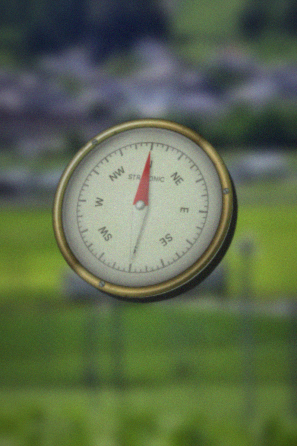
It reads 0,°
